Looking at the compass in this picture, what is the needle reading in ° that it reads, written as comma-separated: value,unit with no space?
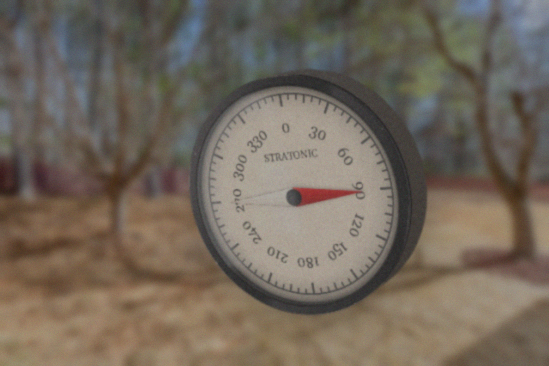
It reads 90,°
